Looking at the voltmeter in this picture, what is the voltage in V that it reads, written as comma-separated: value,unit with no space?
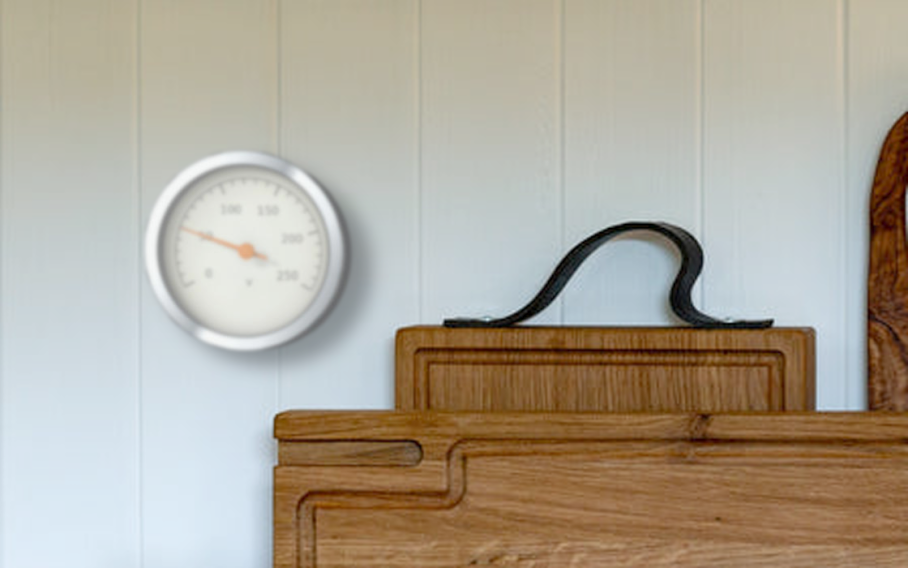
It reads 50,V
